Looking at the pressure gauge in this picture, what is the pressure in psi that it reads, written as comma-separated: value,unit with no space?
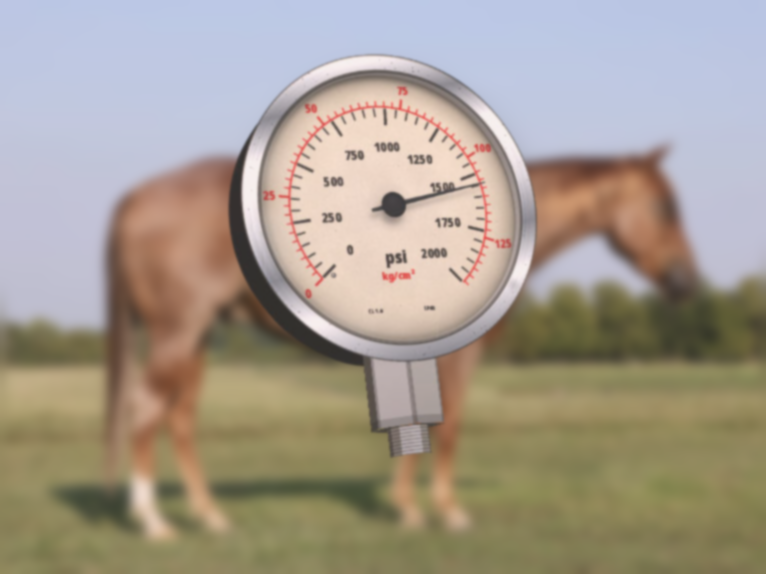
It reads 1550,psi
